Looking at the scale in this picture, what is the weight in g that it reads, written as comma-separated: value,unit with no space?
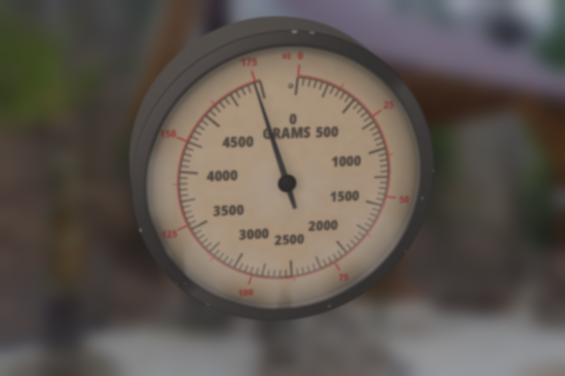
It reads 4950,g
